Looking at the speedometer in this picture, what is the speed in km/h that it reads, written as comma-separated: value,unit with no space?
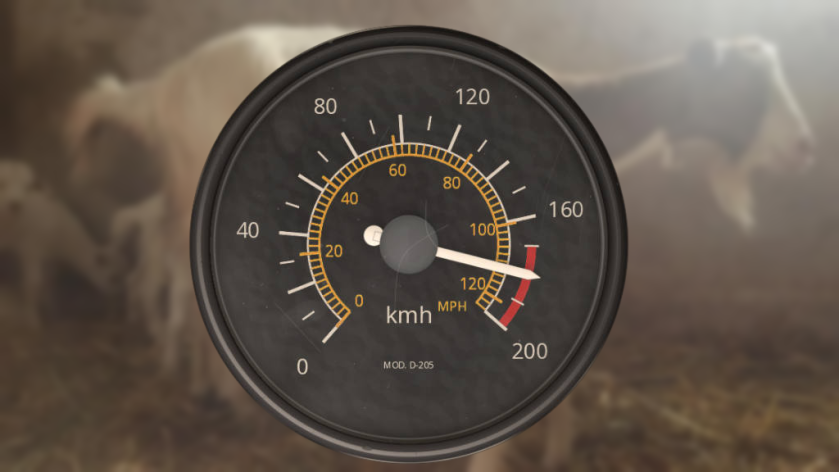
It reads 180,km/h
